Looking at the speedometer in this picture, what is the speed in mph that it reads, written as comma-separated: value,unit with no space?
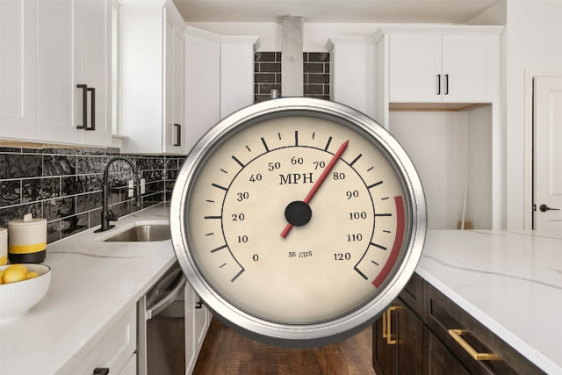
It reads 75,mph
